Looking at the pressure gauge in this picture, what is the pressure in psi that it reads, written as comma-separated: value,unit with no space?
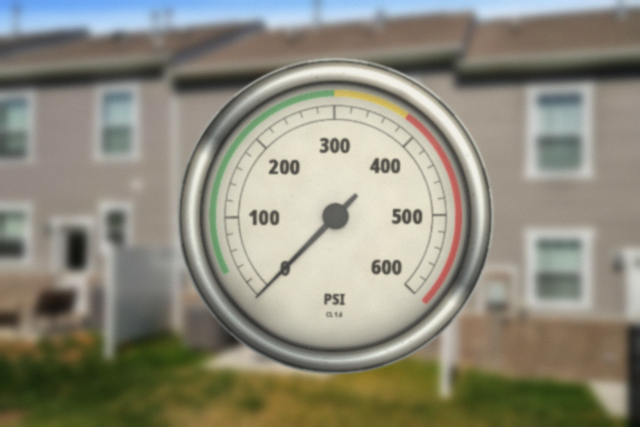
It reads 0,psi
